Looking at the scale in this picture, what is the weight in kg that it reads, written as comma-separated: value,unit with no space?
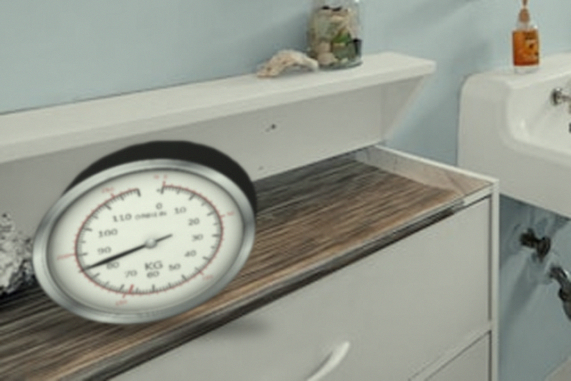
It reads 85,kg
